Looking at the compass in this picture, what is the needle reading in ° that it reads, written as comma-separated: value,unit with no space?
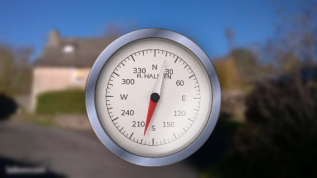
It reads 195,°
